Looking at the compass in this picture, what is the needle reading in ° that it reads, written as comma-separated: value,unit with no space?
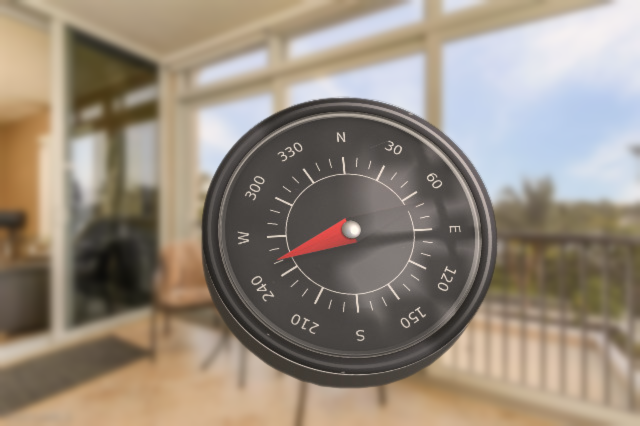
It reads 250,°
